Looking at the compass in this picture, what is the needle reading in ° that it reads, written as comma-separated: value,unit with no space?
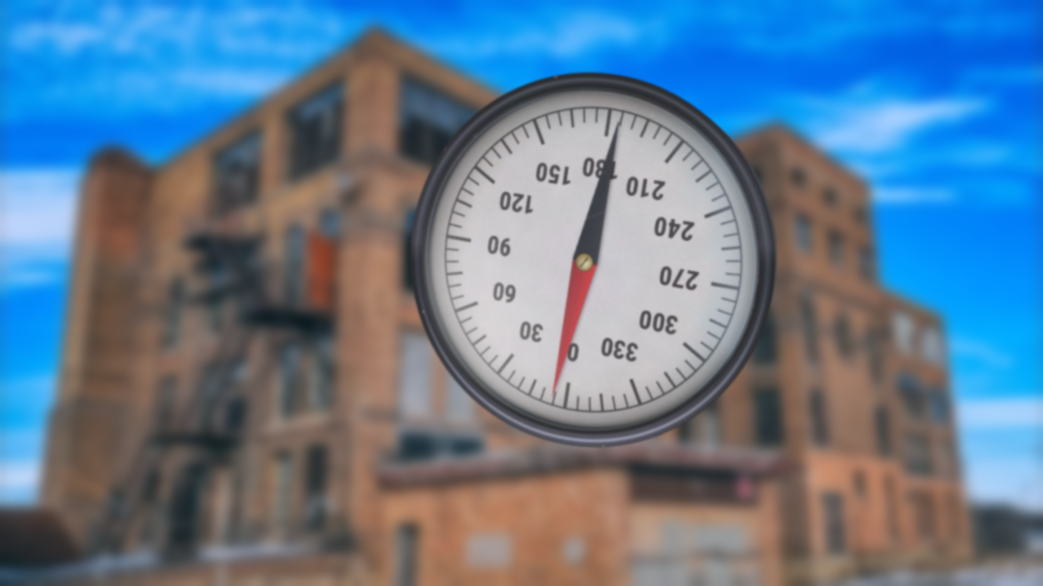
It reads 5,°
